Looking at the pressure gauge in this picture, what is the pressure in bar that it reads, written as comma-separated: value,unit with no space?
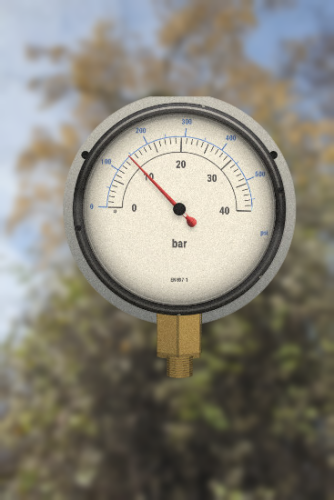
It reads 10,bar
